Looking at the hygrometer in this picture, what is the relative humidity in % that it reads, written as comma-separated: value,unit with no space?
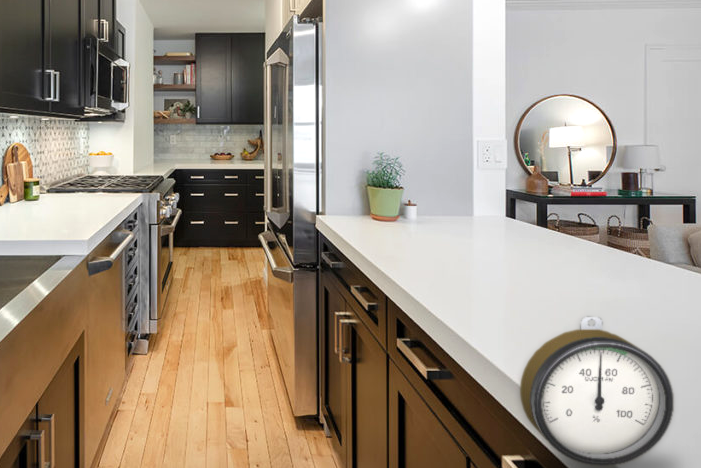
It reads 50,%
